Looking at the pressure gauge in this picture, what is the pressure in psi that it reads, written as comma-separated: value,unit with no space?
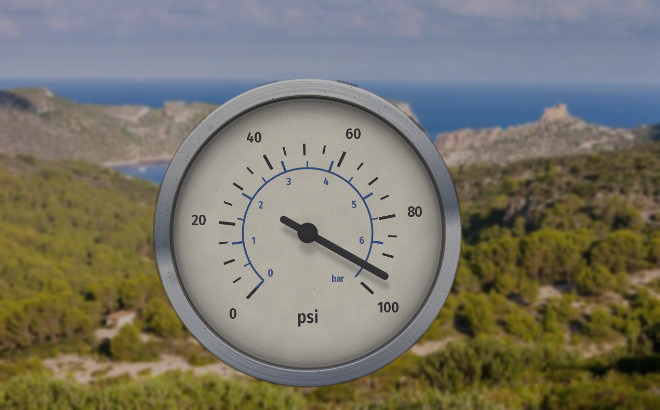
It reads 95,psi
